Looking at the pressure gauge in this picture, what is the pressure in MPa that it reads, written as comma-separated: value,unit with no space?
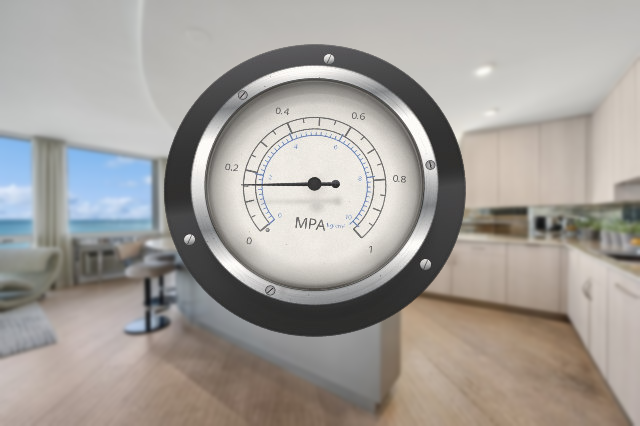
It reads 0.15,MPa
